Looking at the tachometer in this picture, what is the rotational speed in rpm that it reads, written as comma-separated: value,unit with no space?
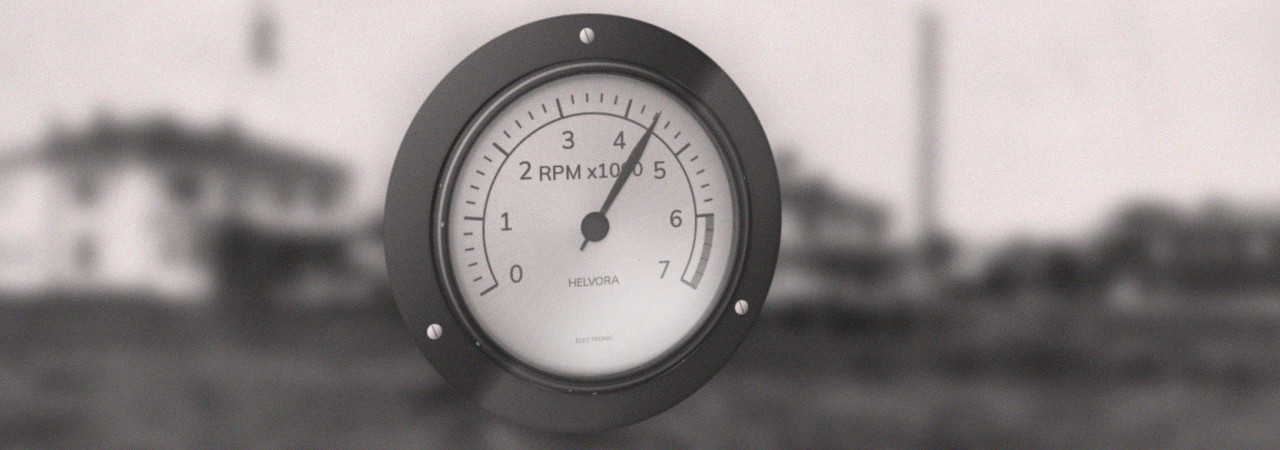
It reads 4400,rpm
